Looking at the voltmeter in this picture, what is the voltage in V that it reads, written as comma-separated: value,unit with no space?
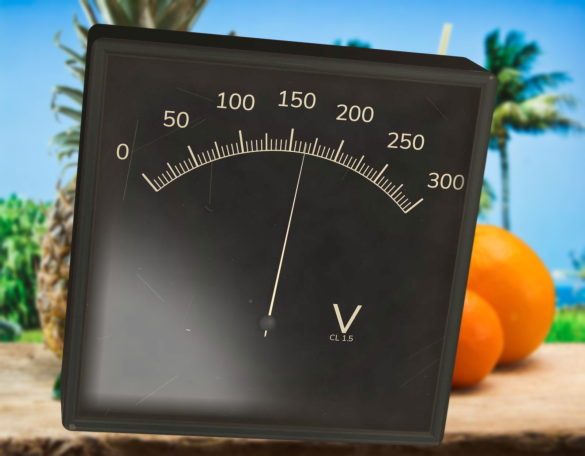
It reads 165,V
